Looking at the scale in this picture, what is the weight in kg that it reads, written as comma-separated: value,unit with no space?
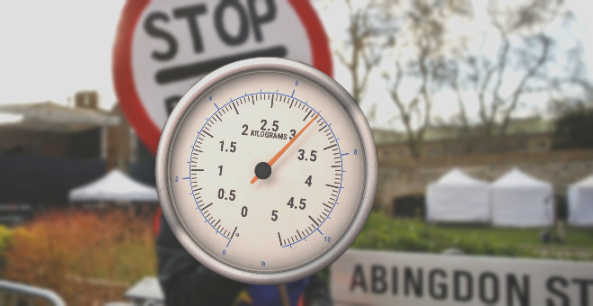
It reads 3.1,kg
